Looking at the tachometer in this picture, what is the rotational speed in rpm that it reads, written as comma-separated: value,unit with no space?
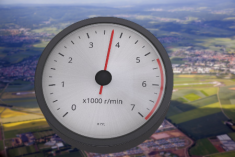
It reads 3750,rpm
